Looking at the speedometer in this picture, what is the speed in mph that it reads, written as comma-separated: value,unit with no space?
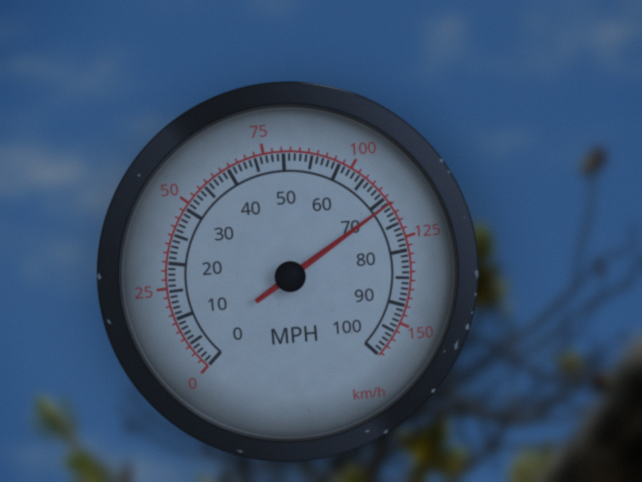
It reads 71,mph
